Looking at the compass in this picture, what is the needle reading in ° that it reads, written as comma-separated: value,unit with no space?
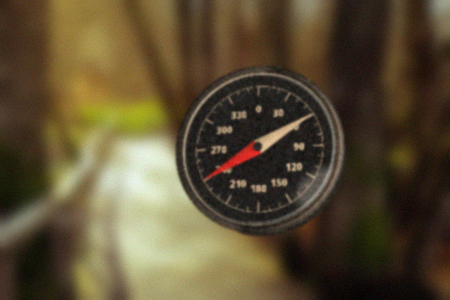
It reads 240,°
